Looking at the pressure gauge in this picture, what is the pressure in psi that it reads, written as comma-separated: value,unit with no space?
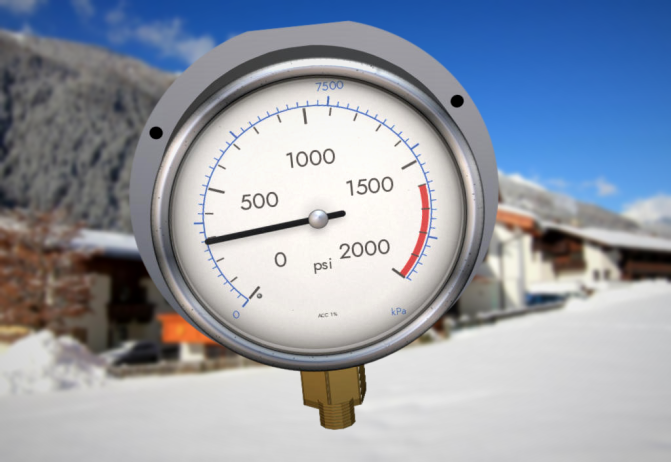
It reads 300,psi
